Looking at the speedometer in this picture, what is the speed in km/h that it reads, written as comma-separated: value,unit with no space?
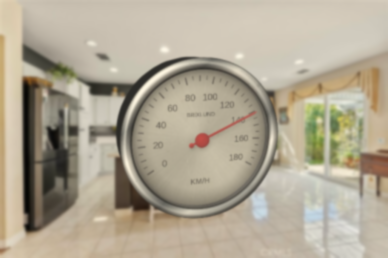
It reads 140,km/h
